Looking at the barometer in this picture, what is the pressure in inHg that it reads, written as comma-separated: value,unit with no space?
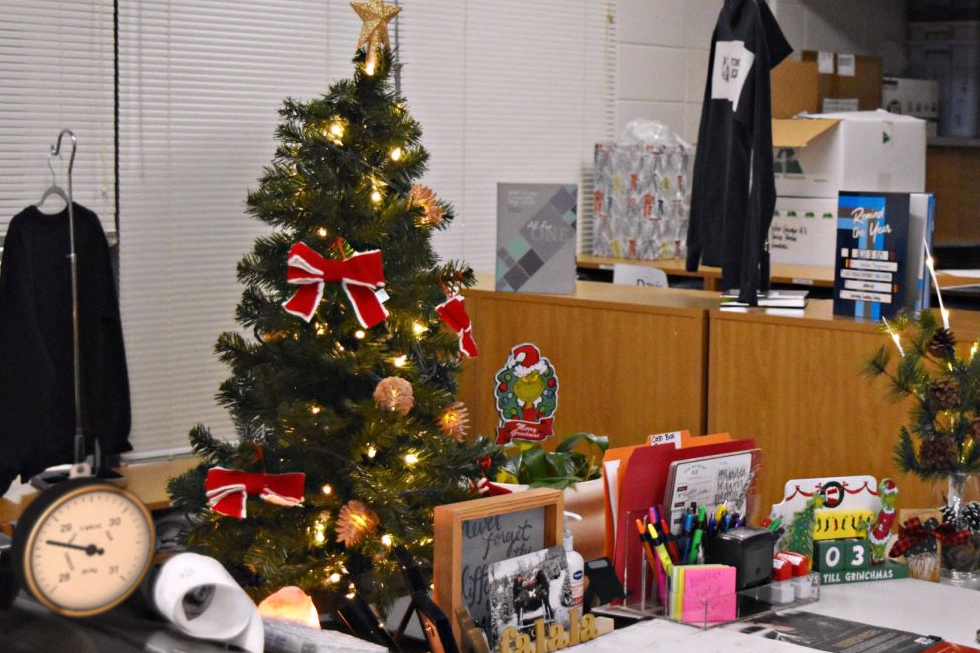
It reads 28.7,inHg
